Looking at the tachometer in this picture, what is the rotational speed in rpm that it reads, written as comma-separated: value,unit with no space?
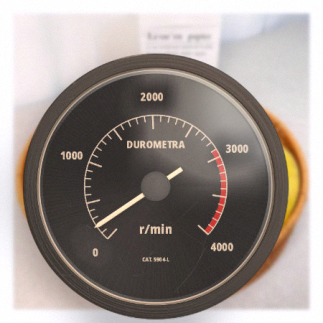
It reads 200,rpm
